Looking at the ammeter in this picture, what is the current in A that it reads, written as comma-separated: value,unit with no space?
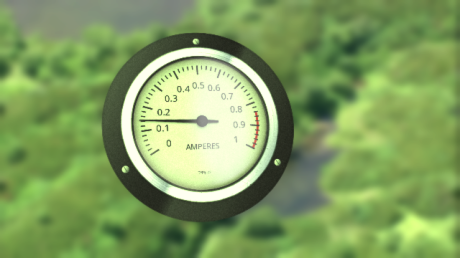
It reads 0.14,A
